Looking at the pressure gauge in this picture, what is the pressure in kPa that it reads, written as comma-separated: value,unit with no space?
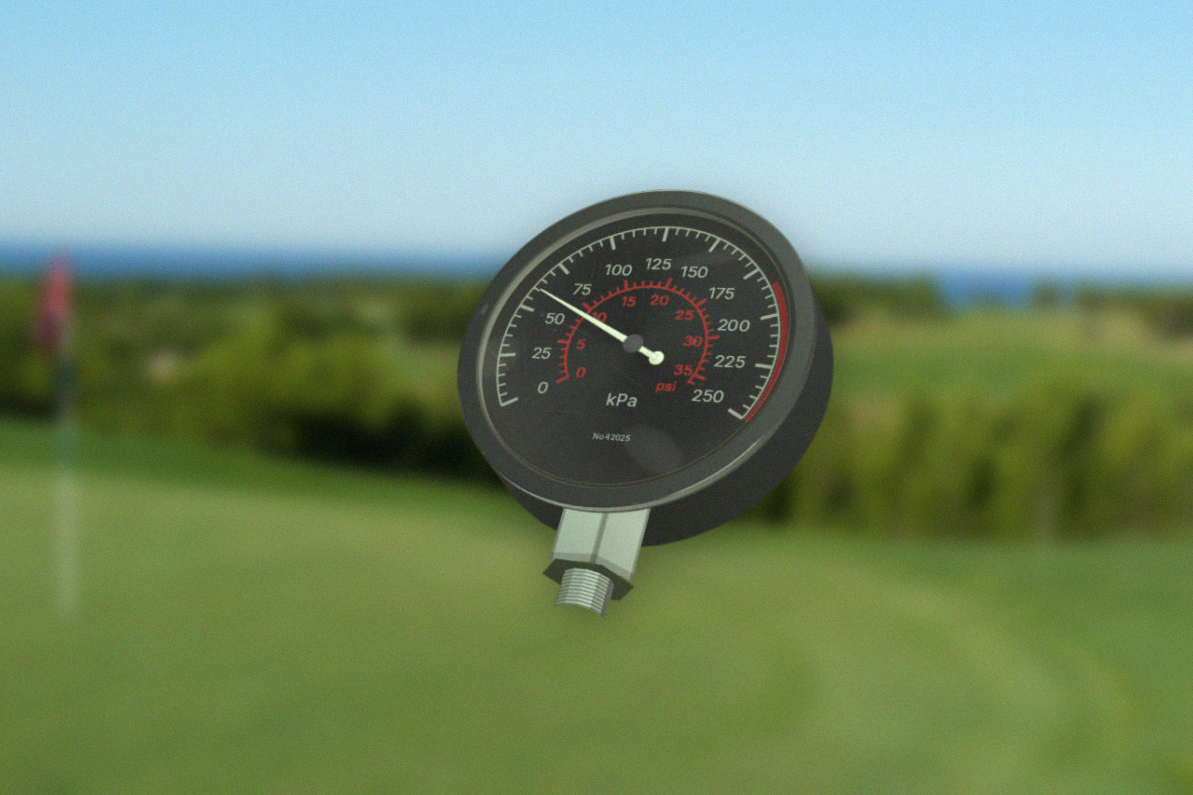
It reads 60,kPa
